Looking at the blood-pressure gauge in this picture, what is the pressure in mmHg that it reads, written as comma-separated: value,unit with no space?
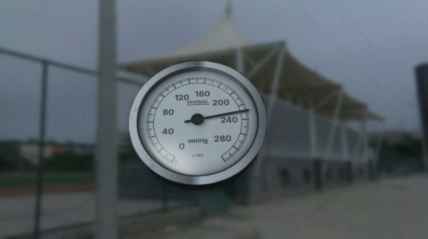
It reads 230,mmHg
